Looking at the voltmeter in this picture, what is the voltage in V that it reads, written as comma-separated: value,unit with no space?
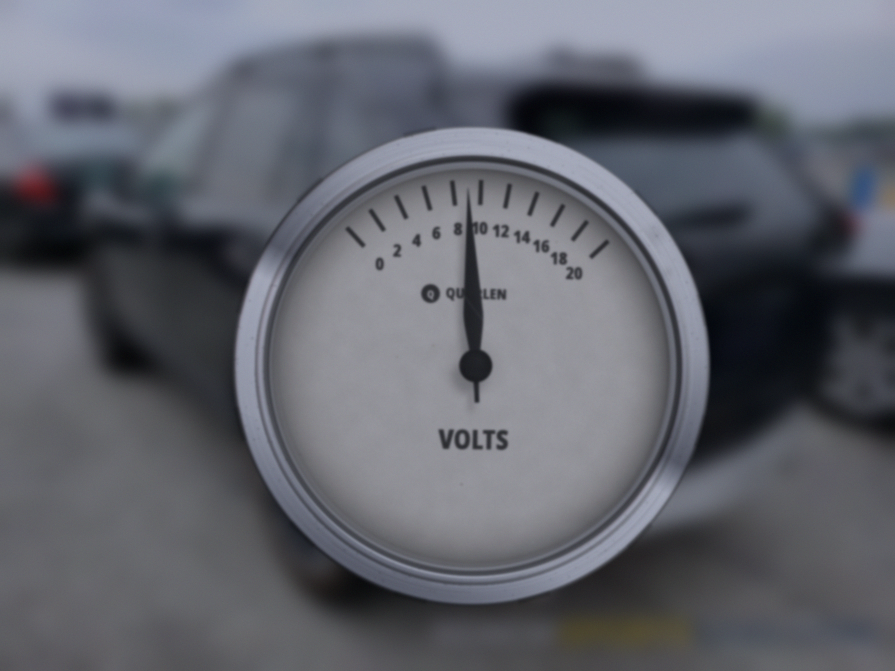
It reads 9,V
